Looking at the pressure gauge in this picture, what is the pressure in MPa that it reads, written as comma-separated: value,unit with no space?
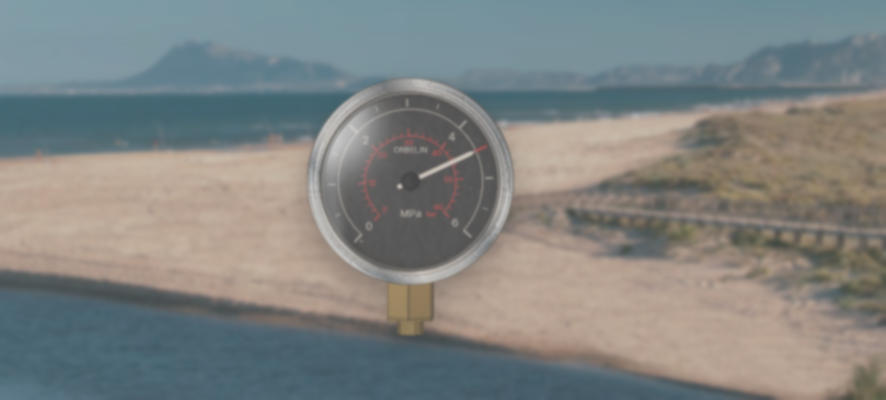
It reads 4.5,MPa
